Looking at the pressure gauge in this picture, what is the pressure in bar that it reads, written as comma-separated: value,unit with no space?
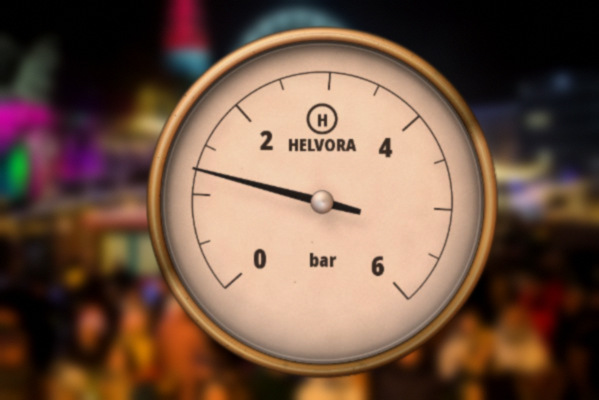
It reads 1.25,bar
